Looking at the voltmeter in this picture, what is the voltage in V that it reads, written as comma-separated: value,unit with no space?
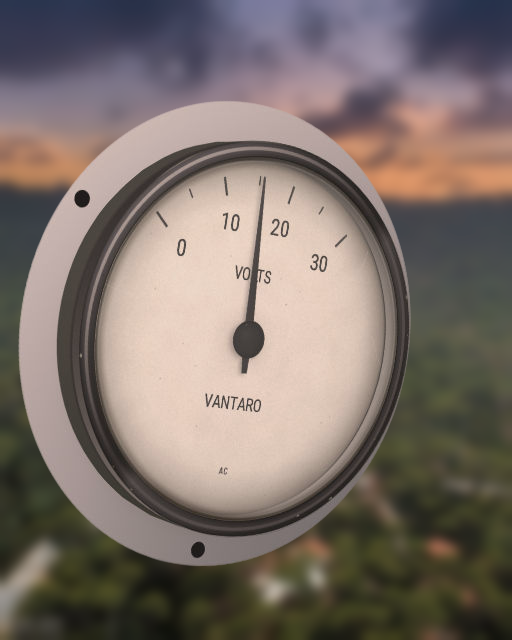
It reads 15,V
